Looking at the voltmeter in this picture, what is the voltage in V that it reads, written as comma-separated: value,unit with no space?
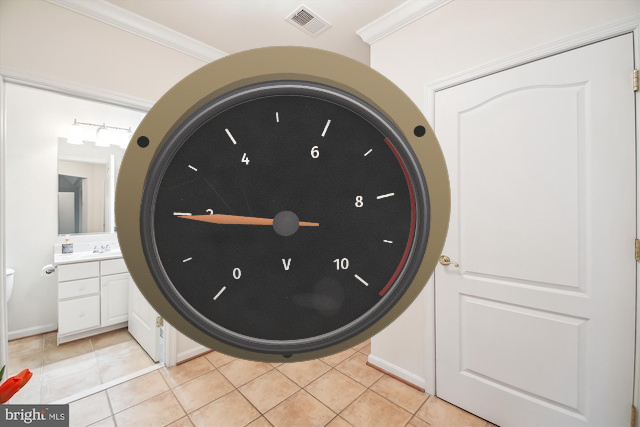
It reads 2,V
